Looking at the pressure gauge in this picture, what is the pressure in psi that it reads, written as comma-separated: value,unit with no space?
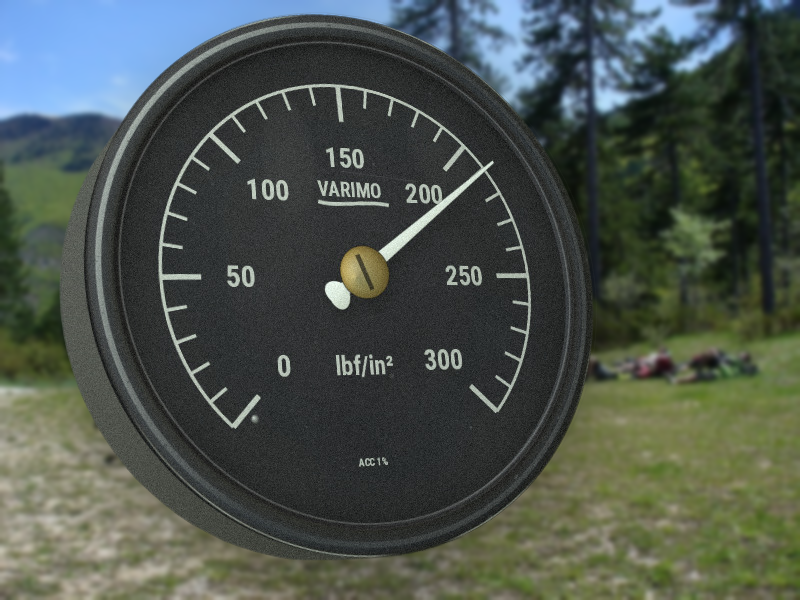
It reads 210,psi
